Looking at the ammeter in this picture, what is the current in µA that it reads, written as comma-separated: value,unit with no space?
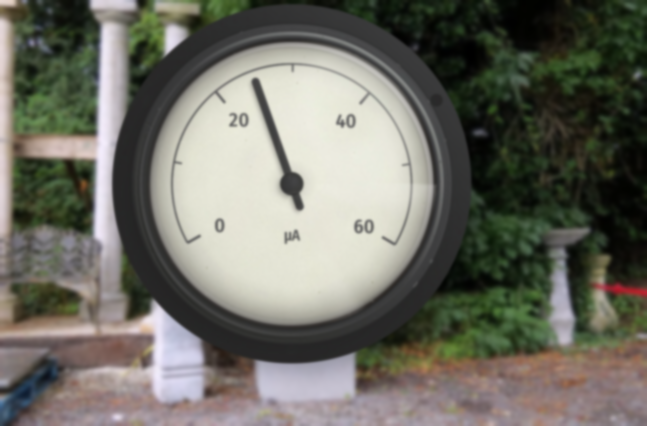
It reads 25,µA
